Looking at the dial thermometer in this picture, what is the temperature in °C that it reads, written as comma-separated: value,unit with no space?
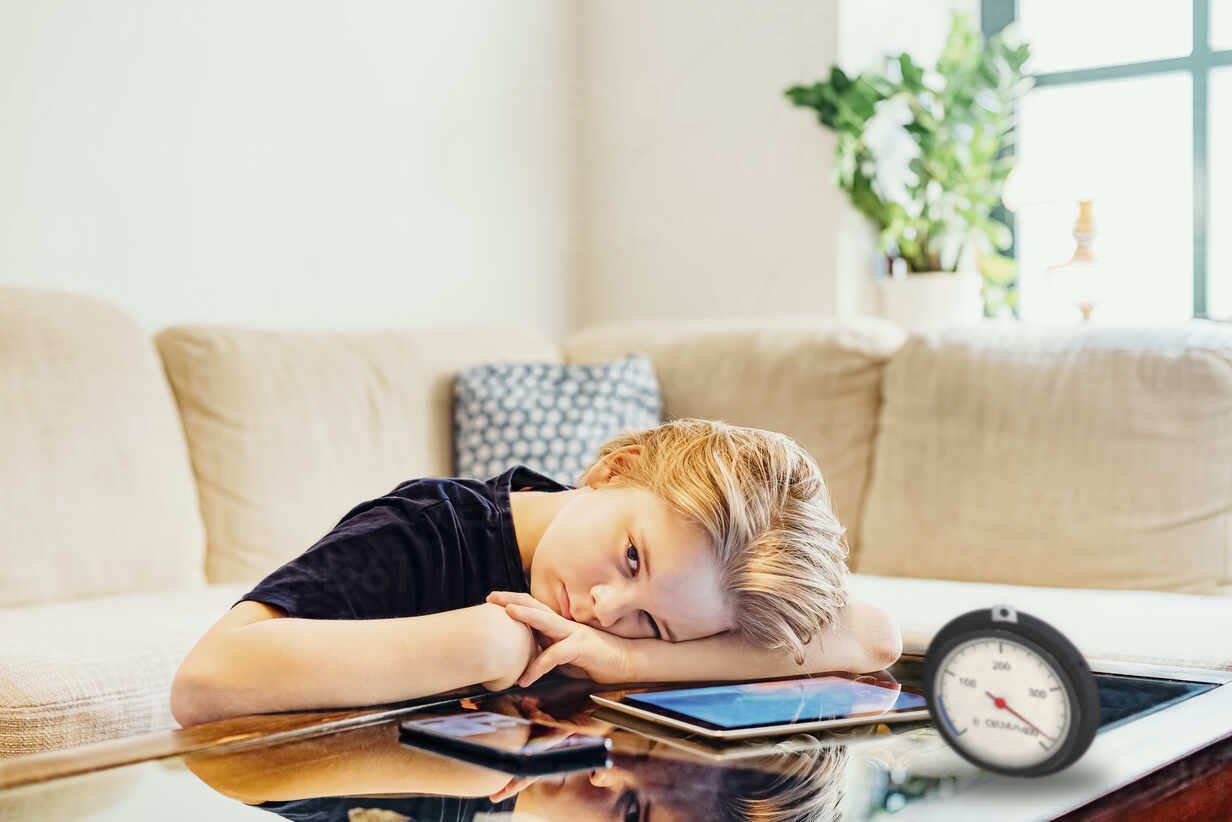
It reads 380,°C
